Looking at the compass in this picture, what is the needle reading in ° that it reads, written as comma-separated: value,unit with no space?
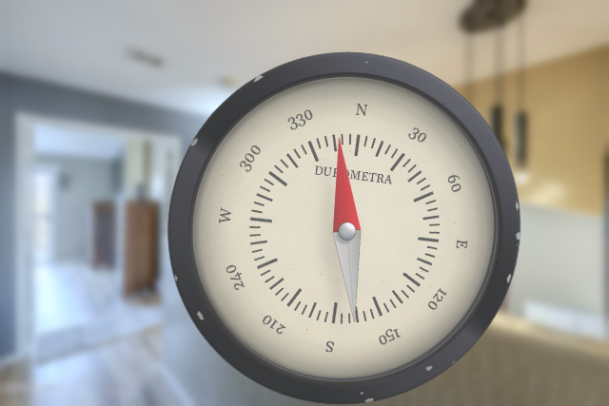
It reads 347.5,°
